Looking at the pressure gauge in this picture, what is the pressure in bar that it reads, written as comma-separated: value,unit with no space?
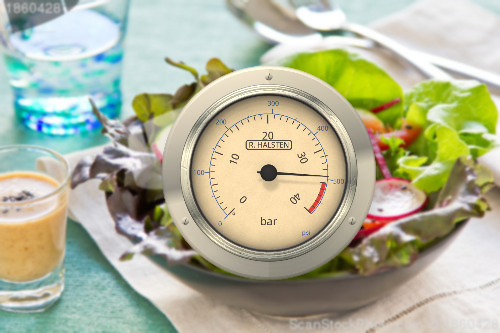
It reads 34,bar
